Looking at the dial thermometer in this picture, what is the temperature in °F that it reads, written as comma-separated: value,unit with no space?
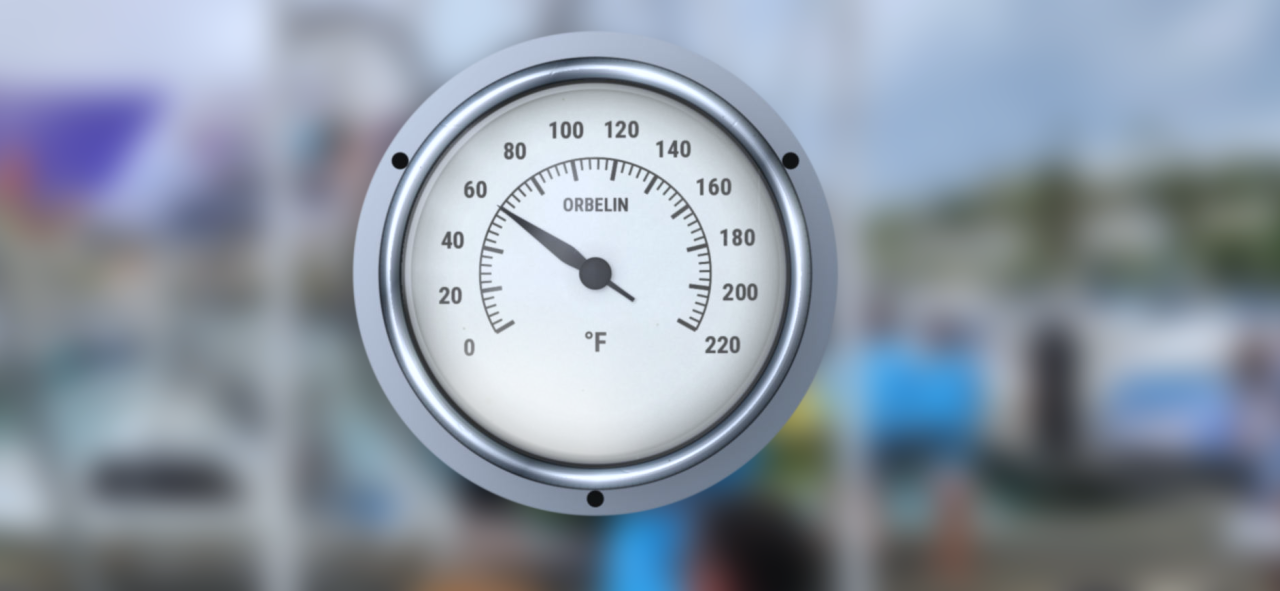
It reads 60,°F
